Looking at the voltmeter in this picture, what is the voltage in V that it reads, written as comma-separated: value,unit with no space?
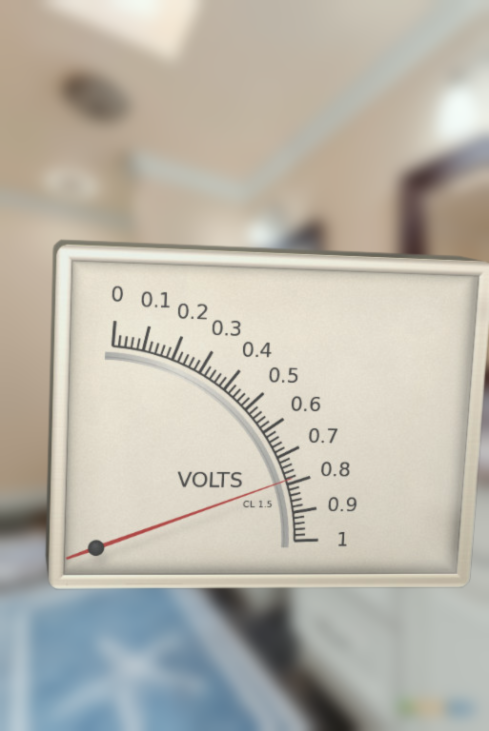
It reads 0.78,V
